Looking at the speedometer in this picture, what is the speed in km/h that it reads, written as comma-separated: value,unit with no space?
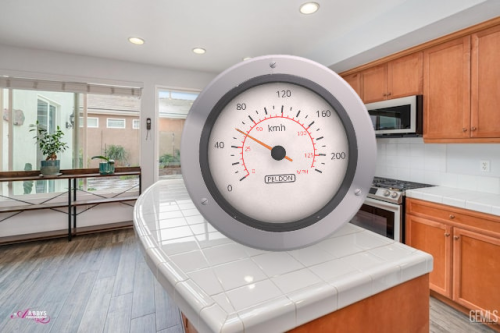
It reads 60,km/h
